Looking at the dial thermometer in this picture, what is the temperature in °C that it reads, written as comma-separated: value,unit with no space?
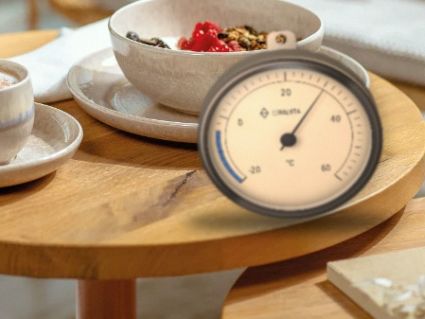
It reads 30,°C
